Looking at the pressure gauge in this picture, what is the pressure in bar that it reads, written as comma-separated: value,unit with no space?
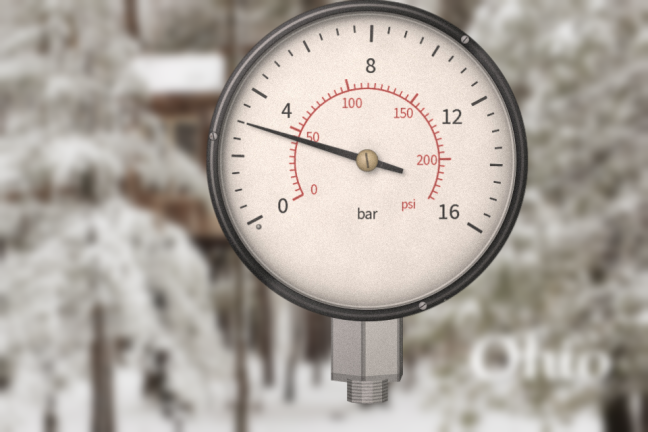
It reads 3,bar
